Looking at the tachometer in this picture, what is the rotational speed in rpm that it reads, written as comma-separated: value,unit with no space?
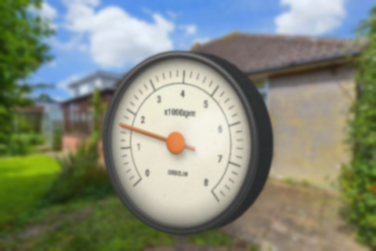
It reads 1600,rpm
